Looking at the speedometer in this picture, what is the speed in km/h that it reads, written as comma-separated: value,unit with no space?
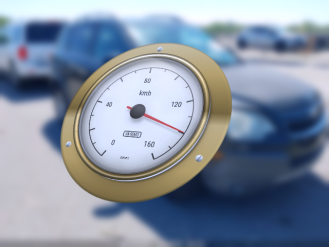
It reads 140,km/h
